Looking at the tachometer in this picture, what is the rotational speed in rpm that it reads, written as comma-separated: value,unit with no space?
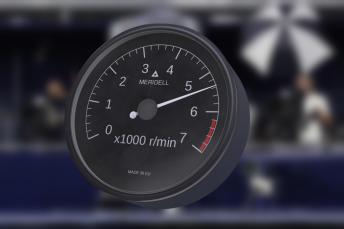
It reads 5400,rpm
